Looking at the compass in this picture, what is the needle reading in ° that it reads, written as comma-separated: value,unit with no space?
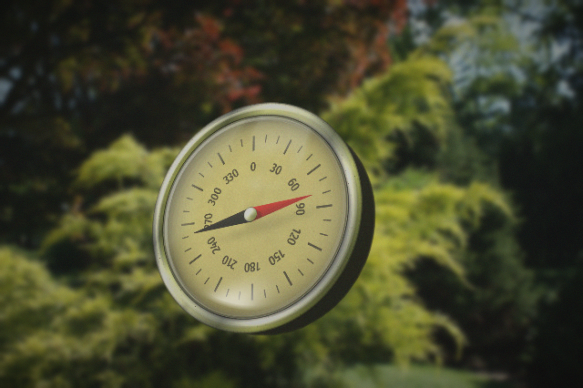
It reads 80,°
